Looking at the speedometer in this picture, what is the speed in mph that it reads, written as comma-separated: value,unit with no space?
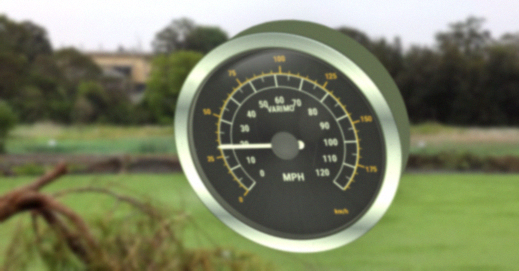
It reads 20,mph
